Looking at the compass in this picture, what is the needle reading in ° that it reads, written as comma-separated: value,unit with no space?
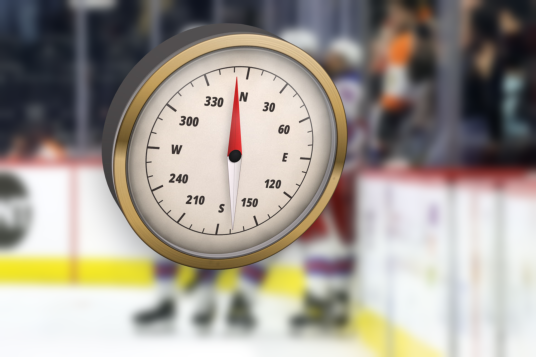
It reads 350,°
